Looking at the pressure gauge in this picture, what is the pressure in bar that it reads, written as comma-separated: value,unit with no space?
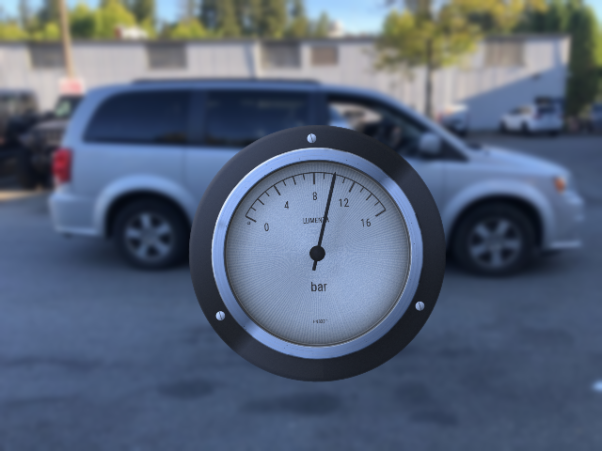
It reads 10,bar
